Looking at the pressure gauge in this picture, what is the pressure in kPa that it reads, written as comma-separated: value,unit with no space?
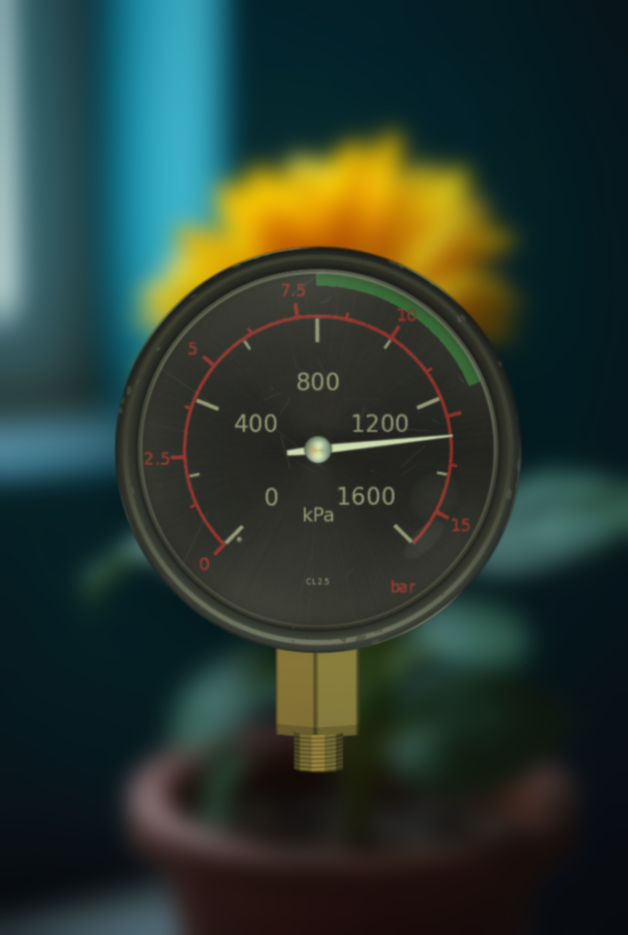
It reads 1300,kPa
